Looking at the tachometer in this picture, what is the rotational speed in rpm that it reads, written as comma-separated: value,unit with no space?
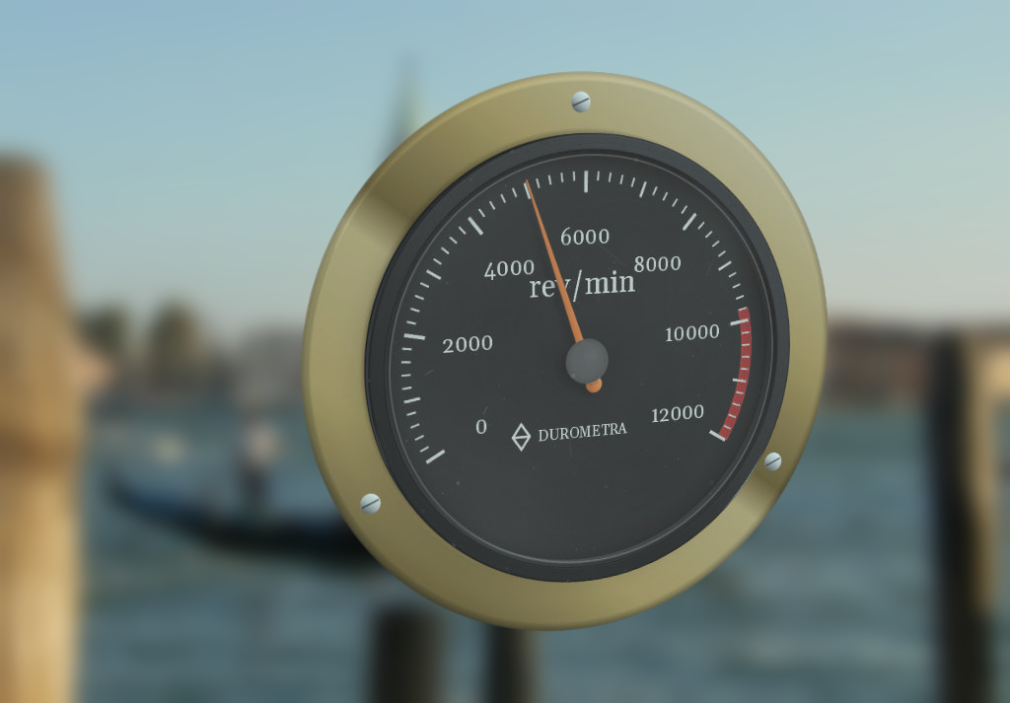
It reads 5000,rpm
